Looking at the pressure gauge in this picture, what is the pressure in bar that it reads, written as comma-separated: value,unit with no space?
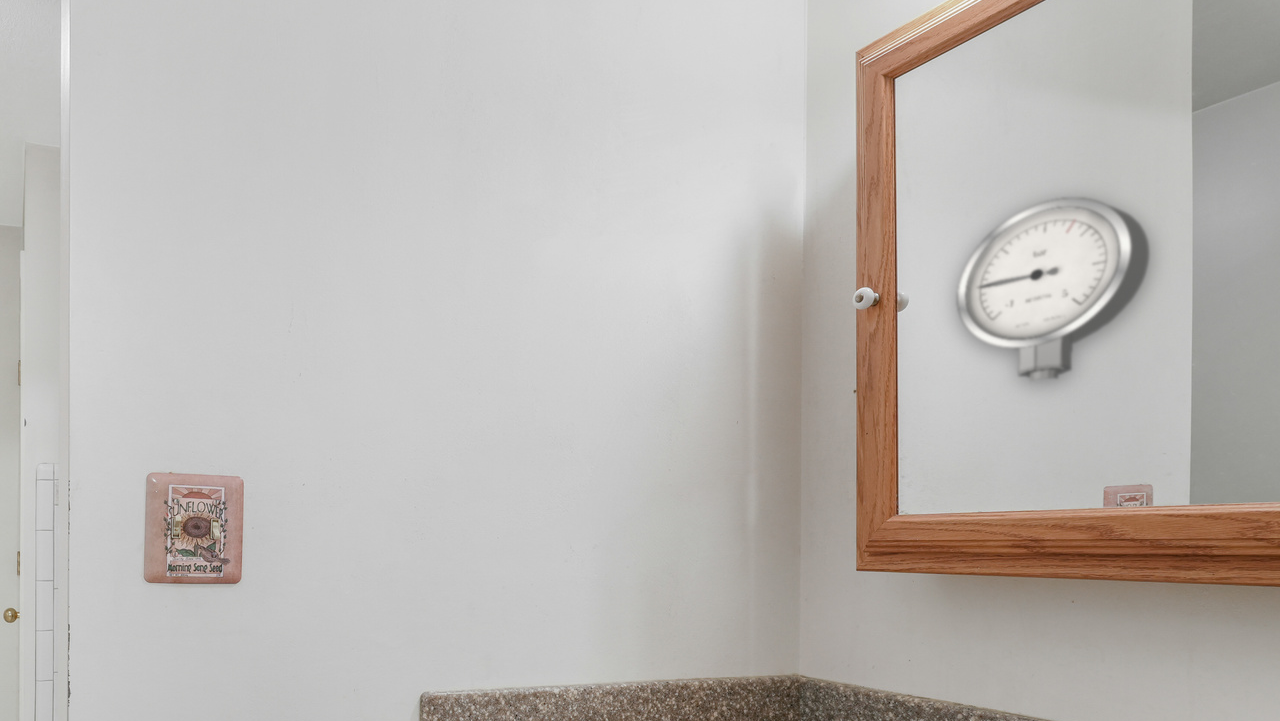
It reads 0,bar
